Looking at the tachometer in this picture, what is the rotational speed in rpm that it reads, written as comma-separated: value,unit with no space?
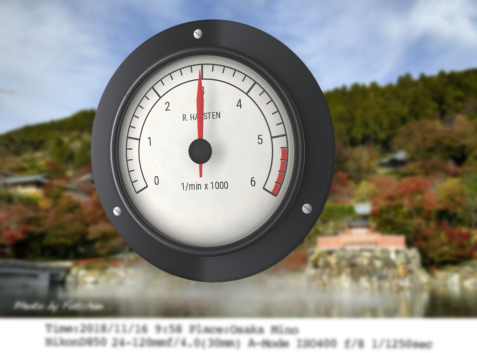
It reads 3000,rpm
